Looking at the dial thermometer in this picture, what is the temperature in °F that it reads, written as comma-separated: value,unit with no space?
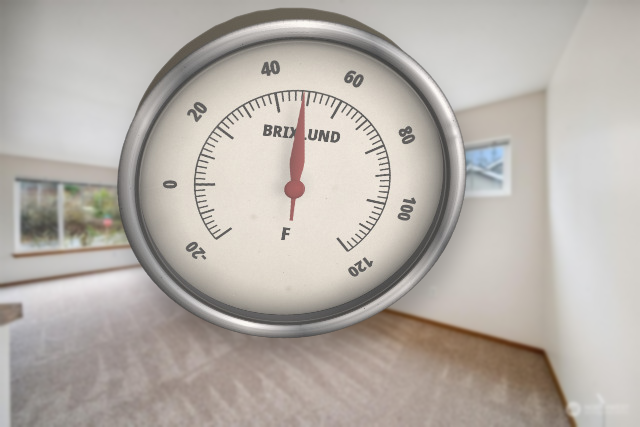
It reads 48,°F
